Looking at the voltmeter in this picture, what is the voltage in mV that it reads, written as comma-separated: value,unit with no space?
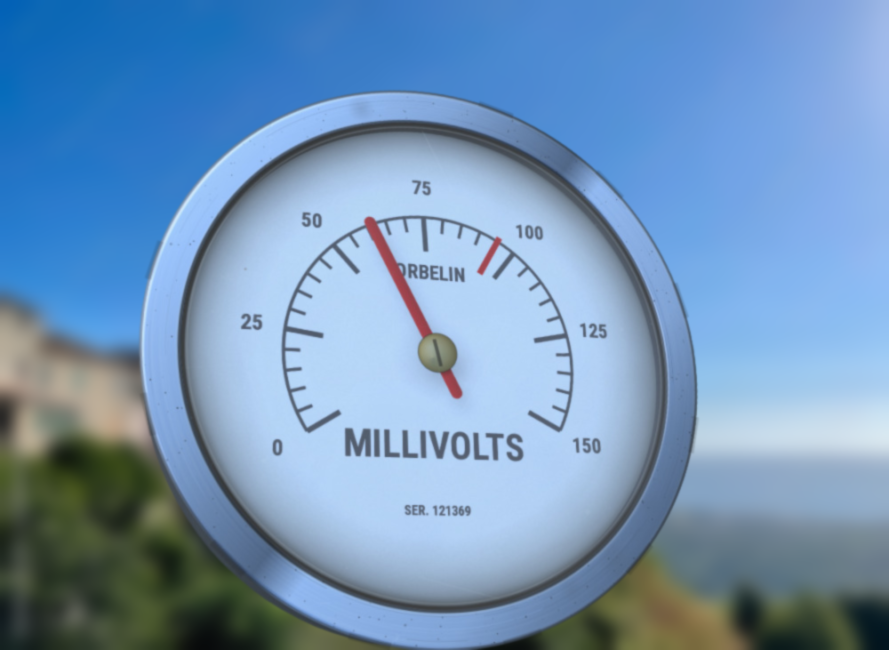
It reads 60,mV
